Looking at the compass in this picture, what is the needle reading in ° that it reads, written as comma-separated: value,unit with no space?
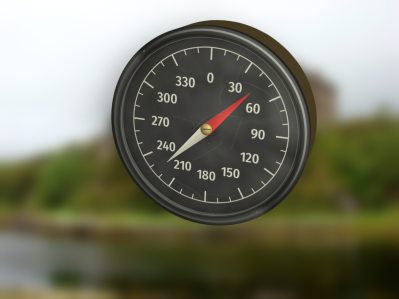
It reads 45,°
